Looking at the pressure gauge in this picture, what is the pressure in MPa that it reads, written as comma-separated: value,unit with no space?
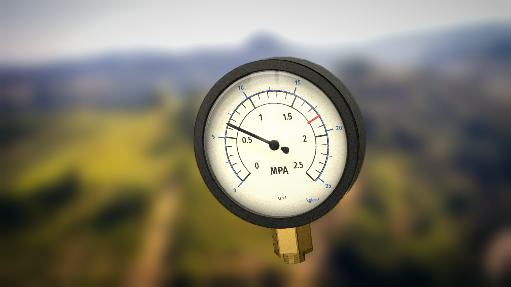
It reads 0.65,MPa
